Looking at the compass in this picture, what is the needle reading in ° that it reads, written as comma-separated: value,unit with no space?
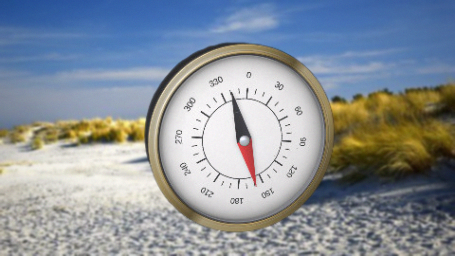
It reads 160,°
